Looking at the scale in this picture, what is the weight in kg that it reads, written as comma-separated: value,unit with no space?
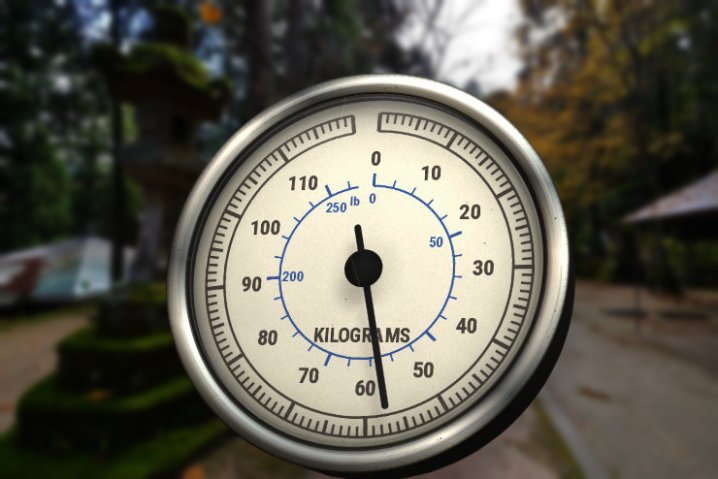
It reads 57,kg
